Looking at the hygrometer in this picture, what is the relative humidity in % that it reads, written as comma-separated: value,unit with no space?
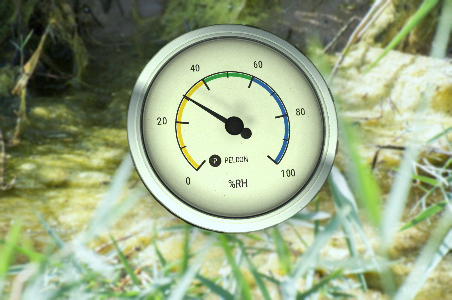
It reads 30,%
